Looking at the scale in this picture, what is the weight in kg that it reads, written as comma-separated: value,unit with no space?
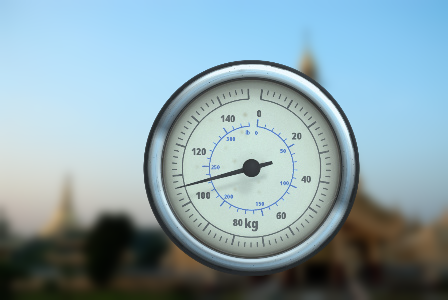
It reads 106,kg
